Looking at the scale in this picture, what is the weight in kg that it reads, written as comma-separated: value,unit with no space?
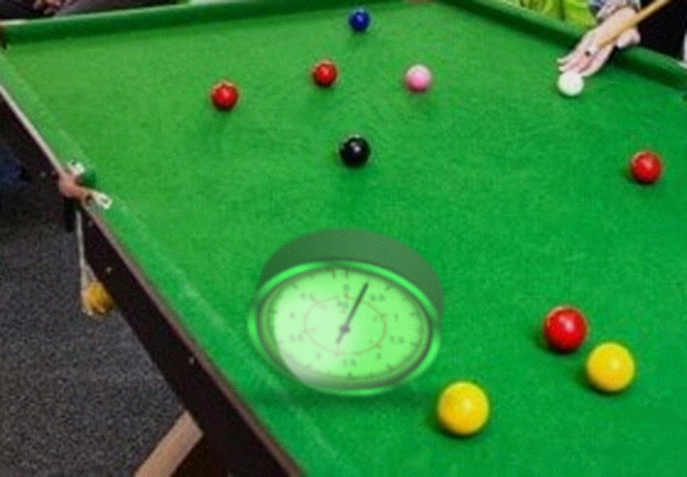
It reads 0.25,kg
